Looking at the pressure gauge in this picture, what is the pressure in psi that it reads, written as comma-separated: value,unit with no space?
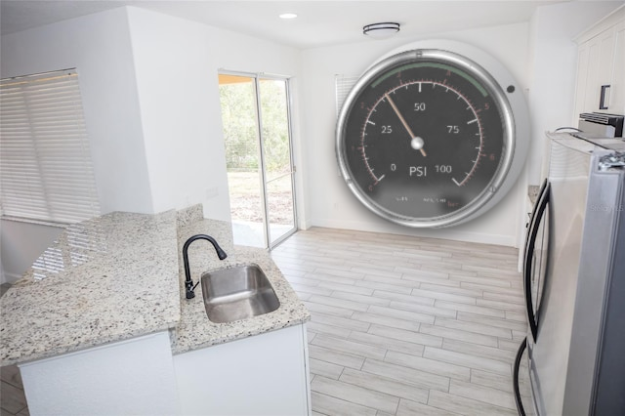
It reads 37.5,psi
